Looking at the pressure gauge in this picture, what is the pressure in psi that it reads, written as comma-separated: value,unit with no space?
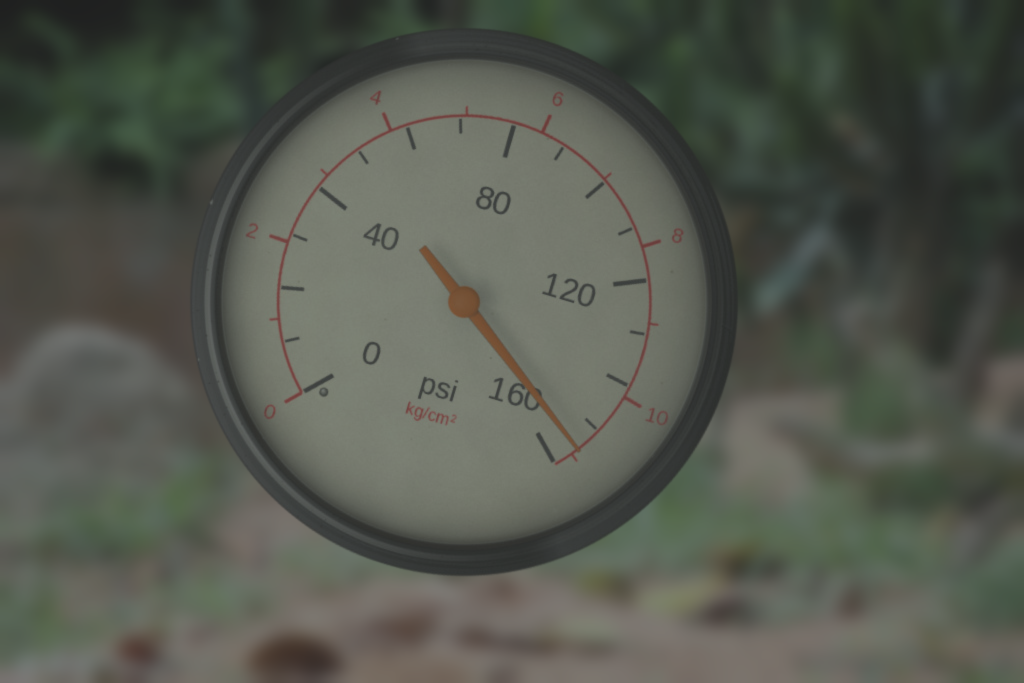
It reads 155,psi
